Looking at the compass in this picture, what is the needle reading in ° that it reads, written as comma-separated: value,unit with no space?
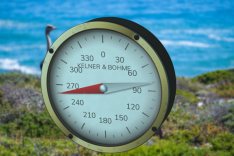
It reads 260,°
